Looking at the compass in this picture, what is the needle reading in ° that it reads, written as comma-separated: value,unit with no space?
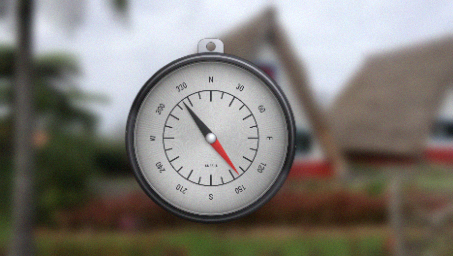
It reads 142.5,°
